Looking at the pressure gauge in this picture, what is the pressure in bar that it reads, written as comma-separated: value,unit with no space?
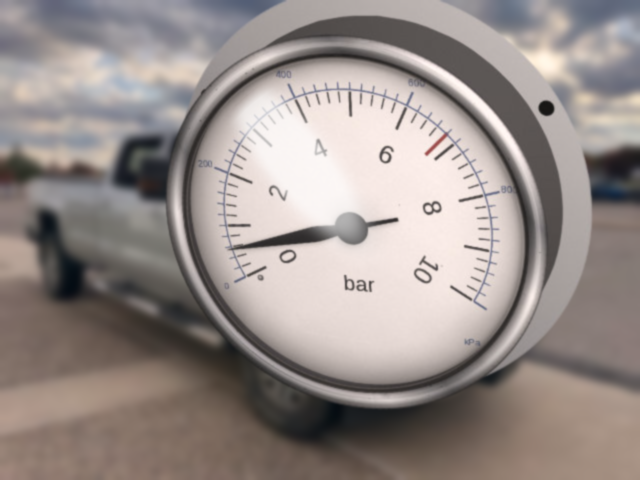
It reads 0.6,bar
